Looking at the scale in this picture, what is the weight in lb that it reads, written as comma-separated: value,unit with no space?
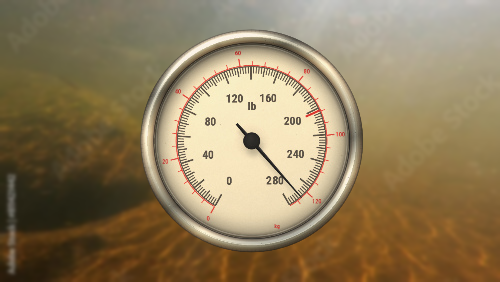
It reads 270,lb
